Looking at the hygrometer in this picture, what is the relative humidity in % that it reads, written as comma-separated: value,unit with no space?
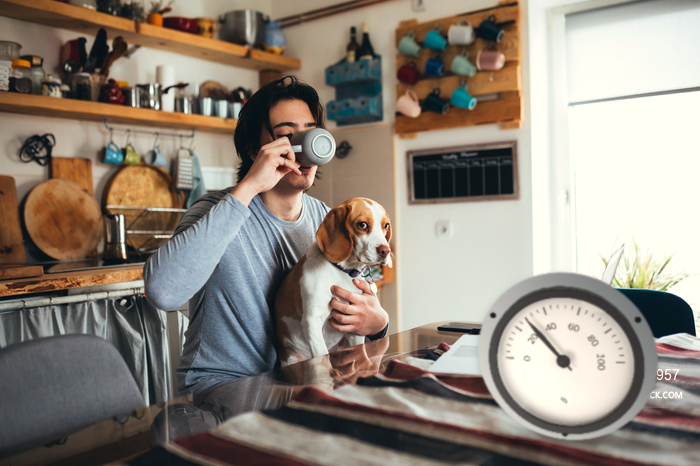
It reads 28,%
